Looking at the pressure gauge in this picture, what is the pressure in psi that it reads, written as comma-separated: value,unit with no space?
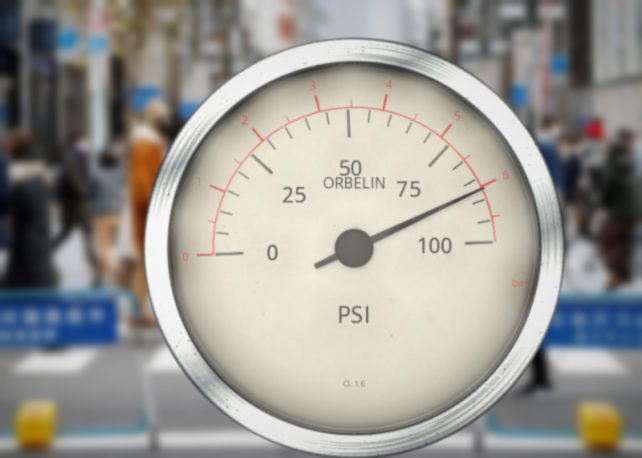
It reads 87.5,psi
